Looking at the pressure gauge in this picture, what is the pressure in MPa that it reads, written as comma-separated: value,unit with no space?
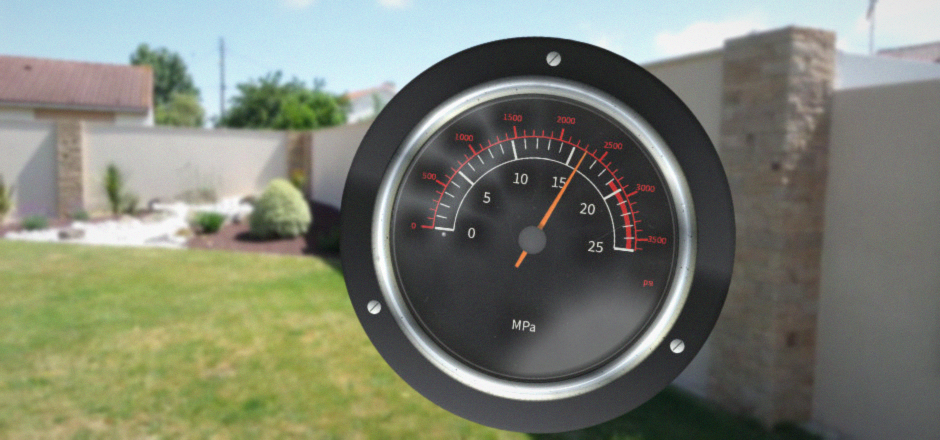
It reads 16,MPa
